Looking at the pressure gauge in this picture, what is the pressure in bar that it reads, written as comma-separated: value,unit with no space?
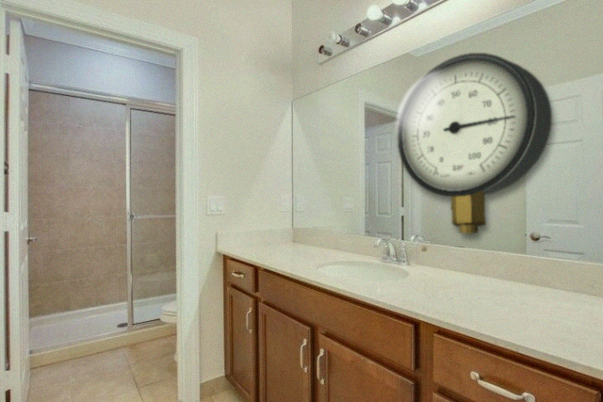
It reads 80,bar
